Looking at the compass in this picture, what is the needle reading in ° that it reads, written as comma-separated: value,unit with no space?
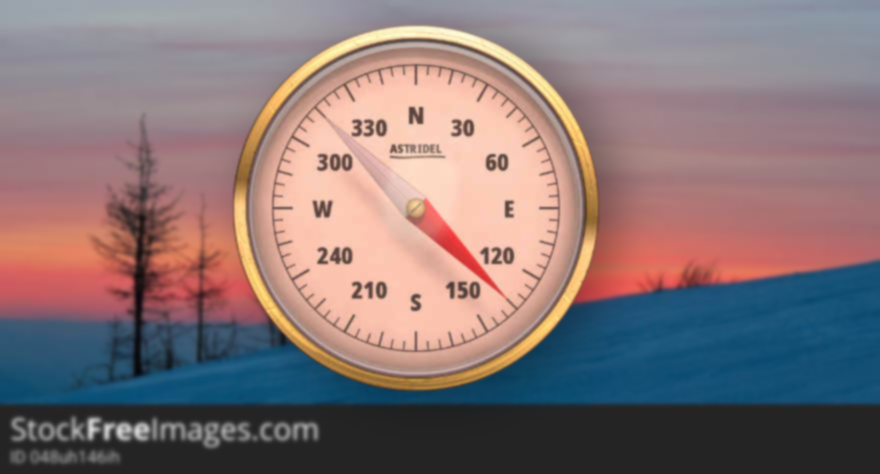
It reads 135,°
